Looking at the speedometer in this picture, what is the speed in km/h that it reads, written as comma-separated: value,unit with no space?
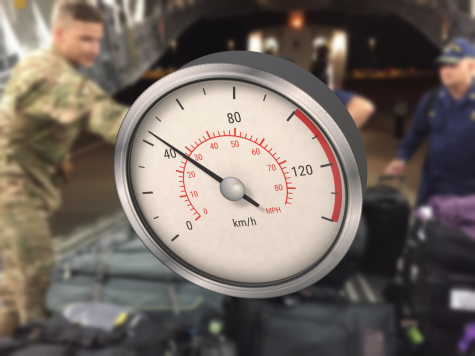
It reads 45,km/h
